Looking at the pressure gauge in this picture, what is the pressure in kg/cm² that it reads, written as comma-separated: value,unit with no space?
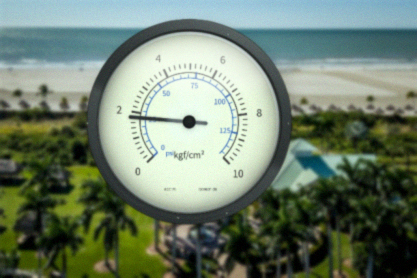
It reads 1.8,kg/cm²
